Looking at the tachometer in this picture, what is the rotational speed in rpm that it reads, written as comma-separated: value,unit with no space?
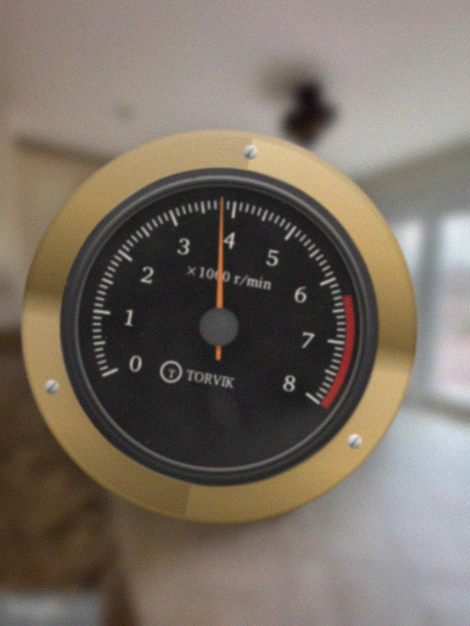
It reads 3800,rpm
